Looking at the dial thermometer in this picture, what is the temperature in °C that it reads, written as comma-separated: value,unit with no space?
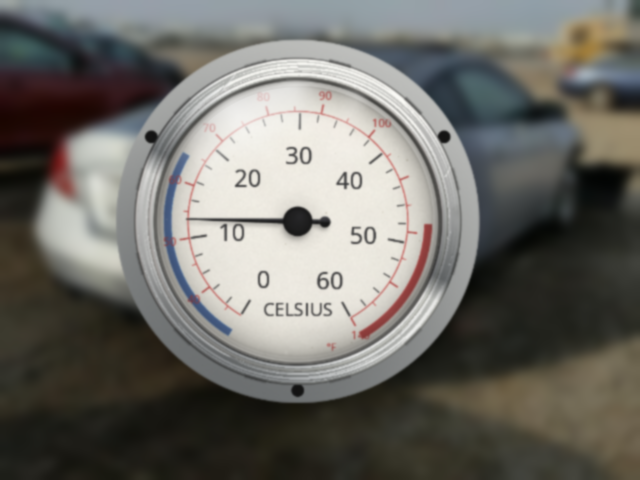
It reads 12,°C
